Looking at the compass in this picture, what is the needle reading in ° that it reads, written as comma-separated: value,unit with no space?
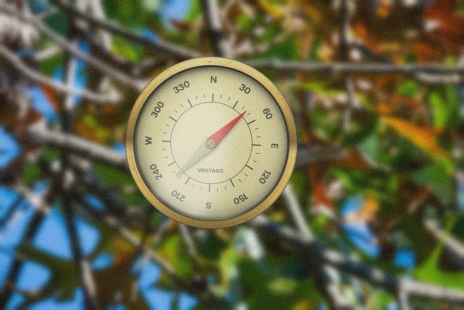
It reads 45,°
